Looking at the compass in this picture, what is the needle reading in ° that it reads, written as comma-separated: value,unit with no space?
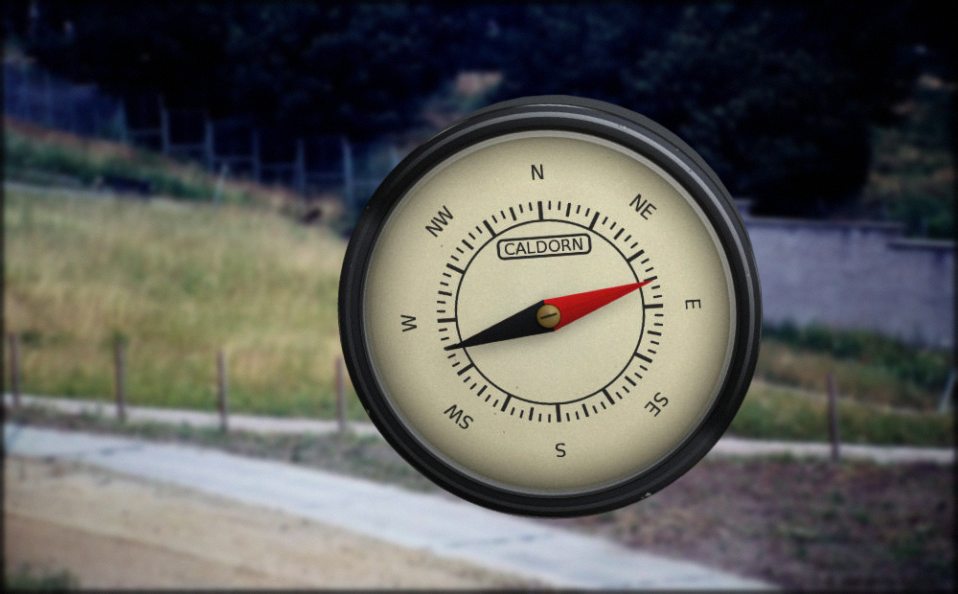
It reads 75,°
